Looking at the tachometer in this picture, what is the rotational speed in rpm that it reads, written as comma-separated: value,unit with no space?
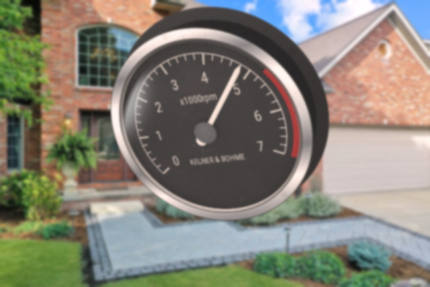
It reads 4800,rpm
